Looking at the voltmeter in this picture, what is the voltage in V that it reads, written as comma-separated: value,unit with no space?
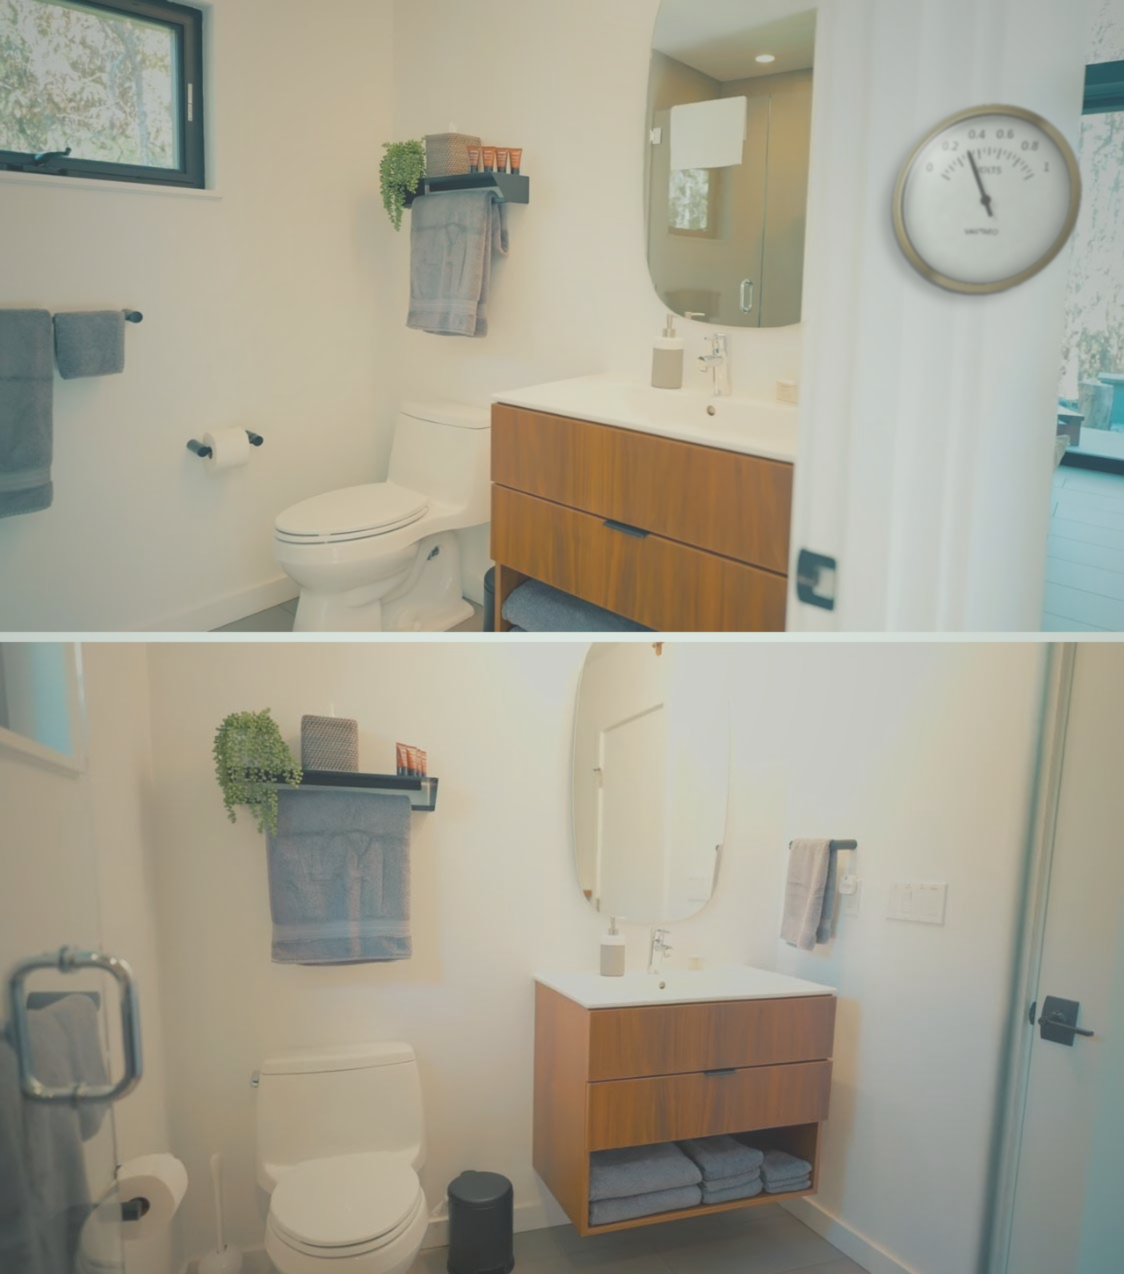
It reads 0.3,V
